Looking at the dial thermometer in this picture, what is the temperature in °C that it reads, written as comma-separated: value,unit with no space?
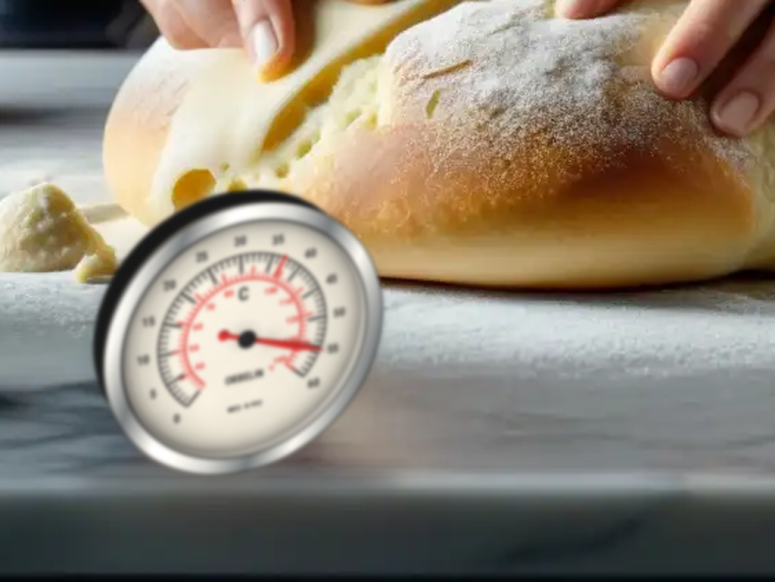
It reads 55,°C
